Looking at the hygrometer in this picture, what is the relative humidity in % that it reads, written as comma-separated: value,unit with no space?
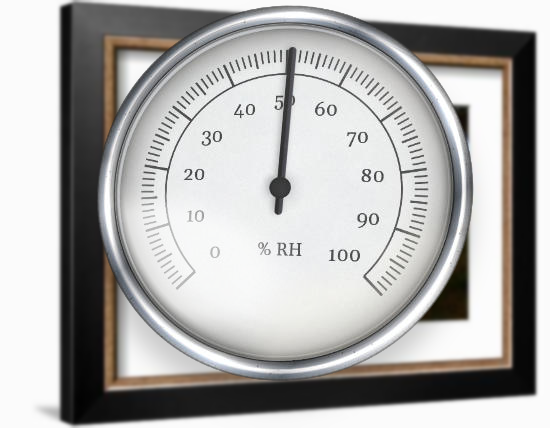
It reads 51,%
